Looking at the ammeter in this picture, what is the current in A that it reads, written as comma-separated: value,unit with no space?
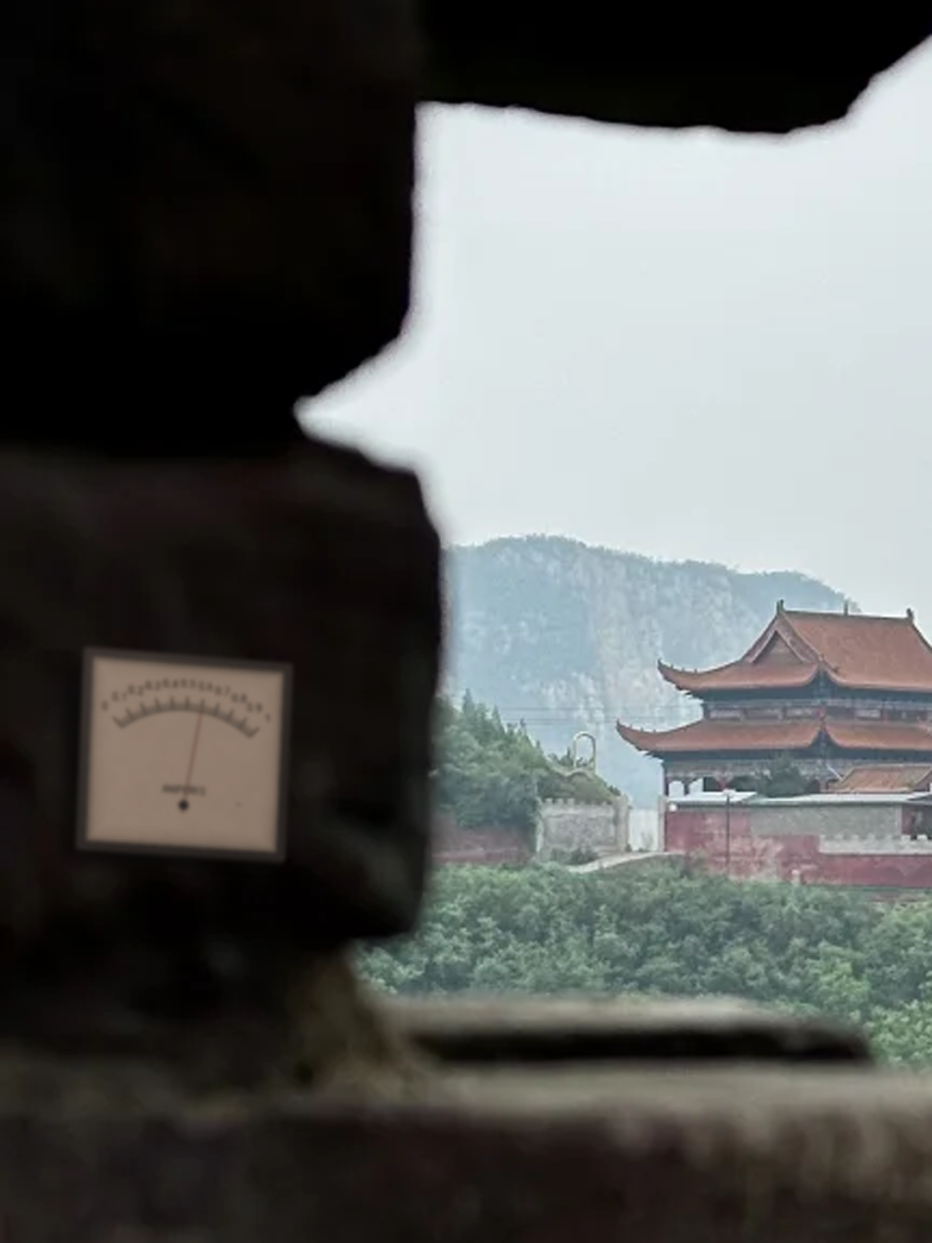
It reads 0.6,A
